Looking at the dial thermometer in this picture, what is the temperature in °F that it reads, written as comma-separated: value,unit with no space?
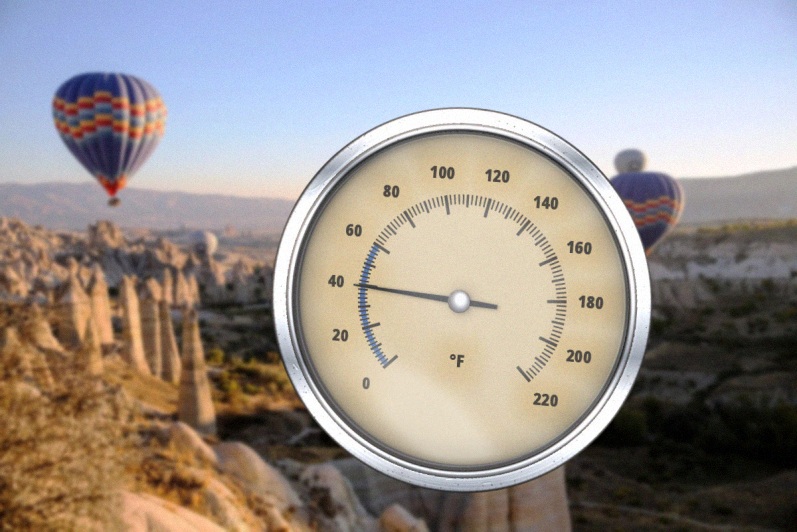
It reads 40,°F
